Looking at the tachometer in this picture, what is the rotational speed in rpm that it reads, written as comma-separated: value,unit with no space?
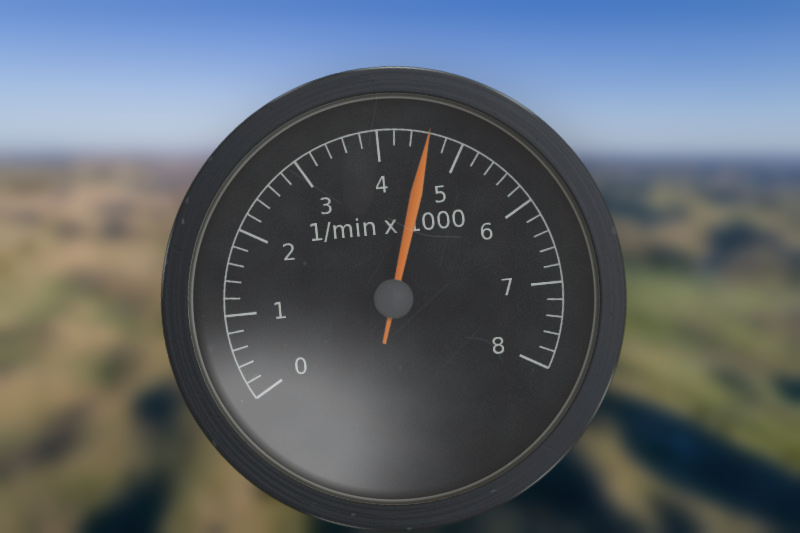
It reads 4600,rpm
